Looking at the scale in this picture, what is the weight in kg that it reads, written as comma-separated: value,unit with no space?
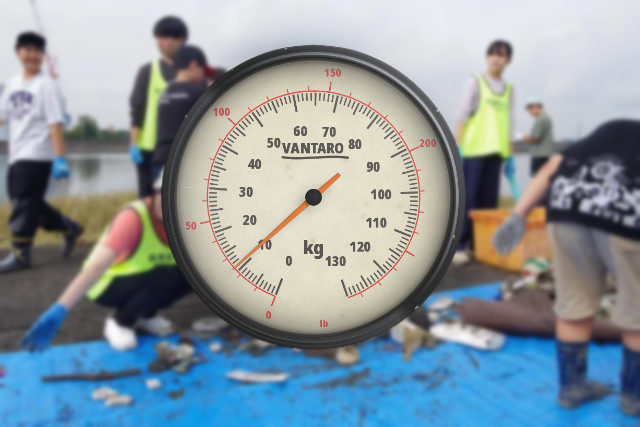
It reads 11,kg
